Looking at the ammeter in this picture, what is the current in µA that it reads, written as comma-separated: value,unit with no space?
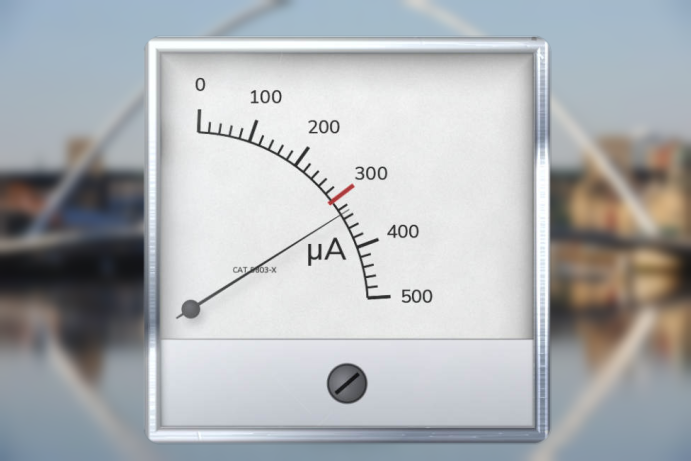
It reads 330,µA
